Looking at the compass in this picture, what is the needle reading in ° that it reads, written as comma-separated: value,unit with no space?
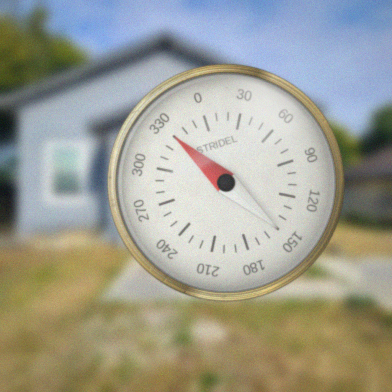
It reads 330,°
